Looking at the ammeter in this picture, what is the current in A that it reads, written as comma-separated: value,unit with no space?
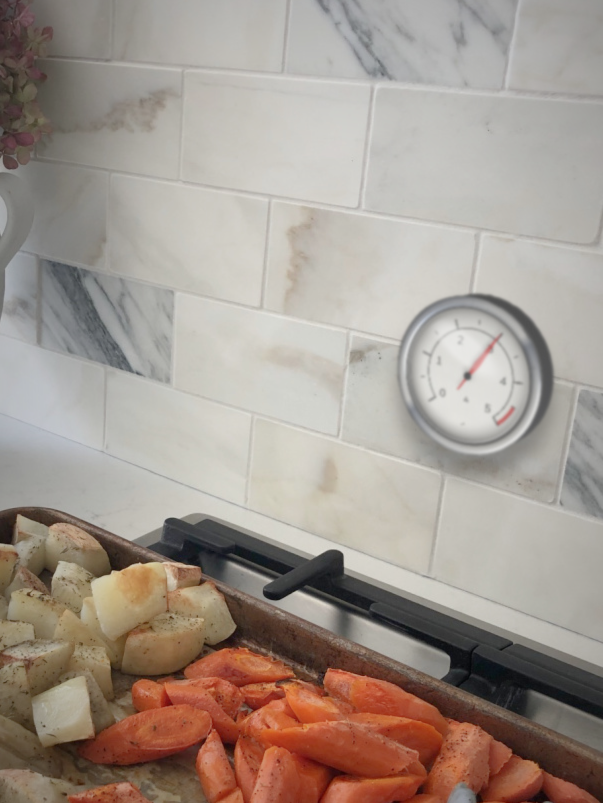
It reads 3,A
